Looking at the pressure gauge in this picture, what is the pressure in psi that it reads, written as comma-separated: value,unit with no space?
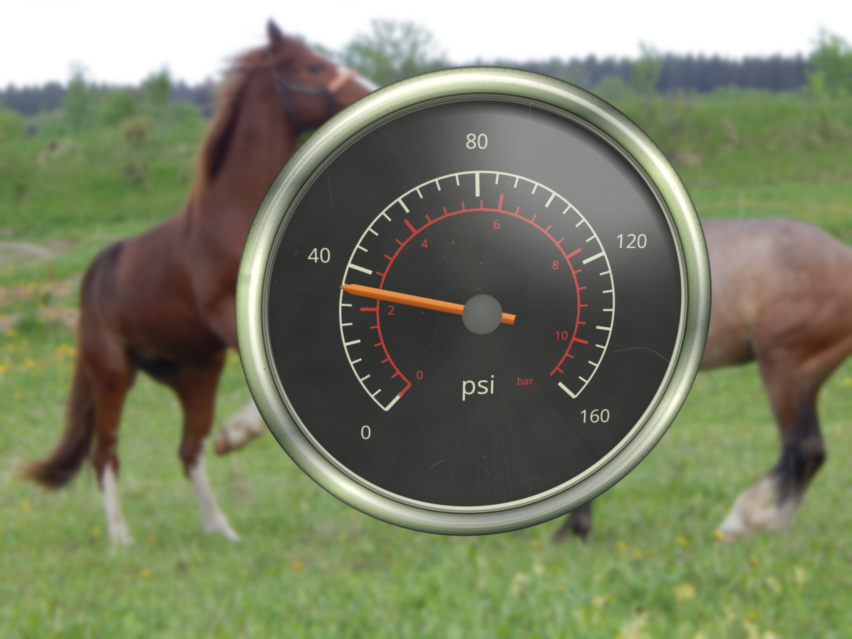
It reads 35,psi
